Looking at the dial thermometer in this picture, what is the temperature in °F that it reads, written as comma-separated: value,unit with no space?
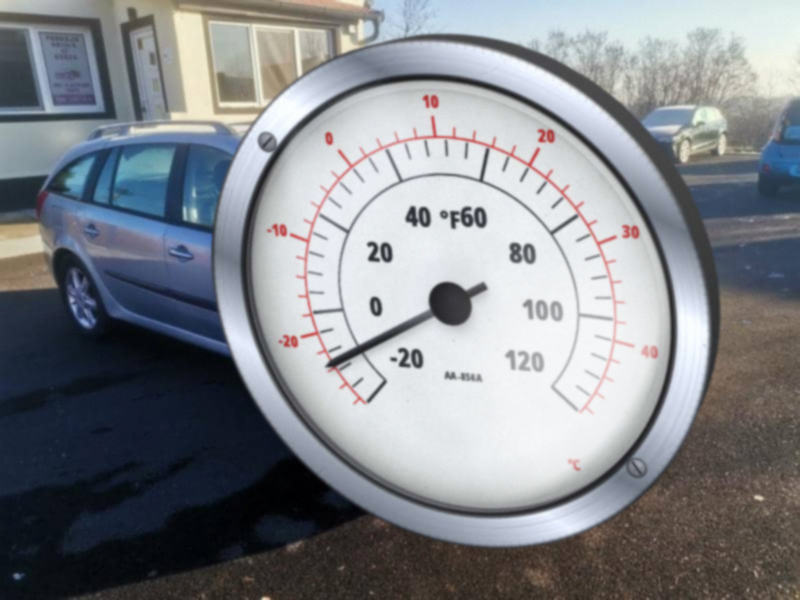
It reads -10,°F
